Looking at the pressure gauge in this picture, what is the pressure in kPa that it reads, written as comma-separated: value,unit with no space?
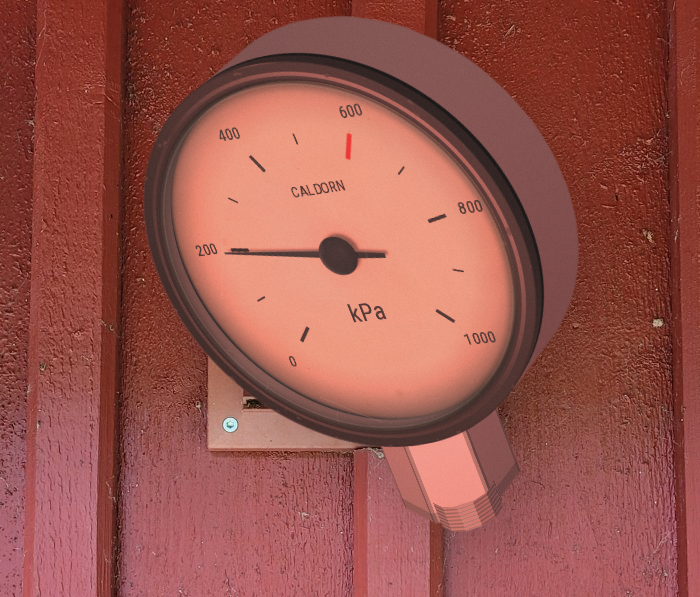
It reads 200,kPa
